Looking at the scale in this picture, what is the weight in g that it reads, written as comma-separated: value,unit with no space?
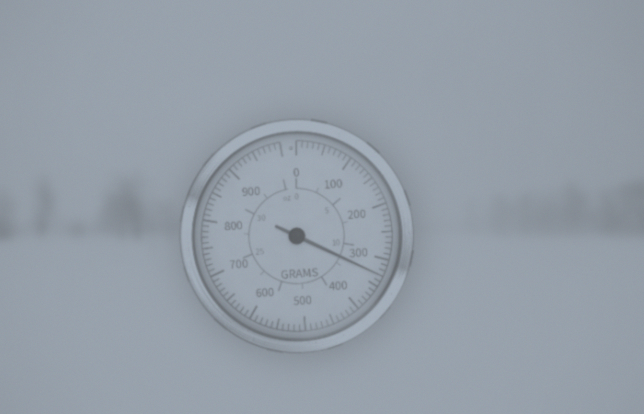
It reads 330,g
